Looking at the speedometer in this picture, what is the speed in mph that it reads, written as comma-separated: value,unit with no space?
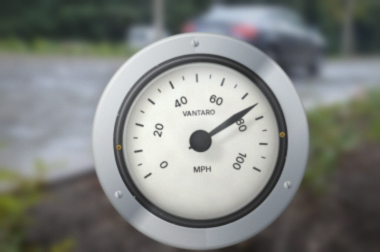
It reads 75,mph
